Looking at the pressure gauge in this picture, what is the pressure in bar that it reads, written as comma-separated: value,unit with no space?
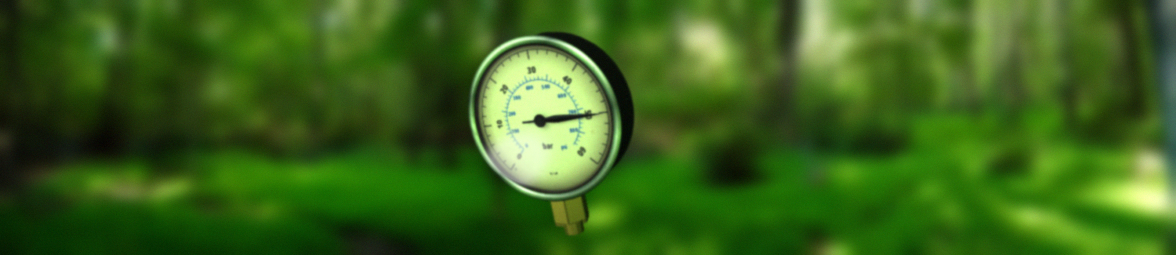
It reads 50,bar
